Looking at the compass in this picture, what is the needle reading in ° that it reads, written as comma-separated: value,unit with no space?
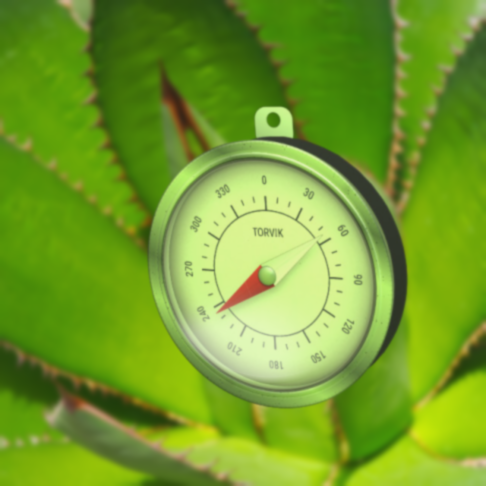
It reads 235,°
